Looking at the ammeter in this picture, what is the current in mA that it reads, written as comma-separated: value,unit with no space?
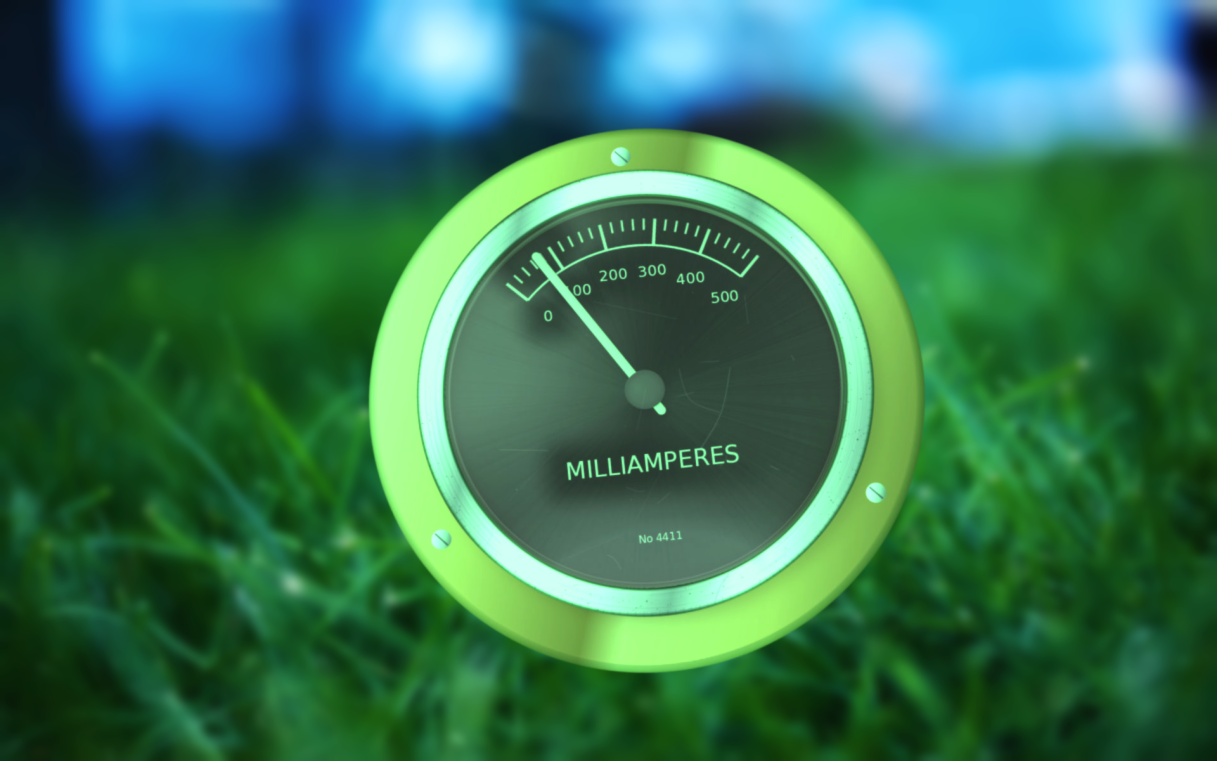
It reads 70,mA
